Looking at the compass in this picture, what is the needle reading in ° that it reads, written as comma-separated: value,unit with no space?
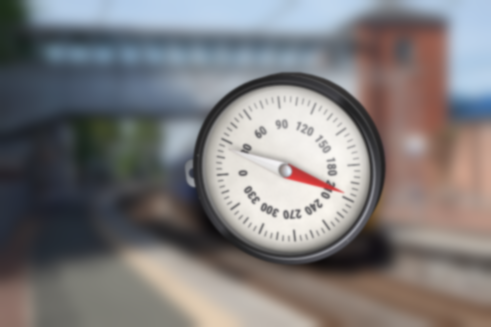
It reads 205,°
